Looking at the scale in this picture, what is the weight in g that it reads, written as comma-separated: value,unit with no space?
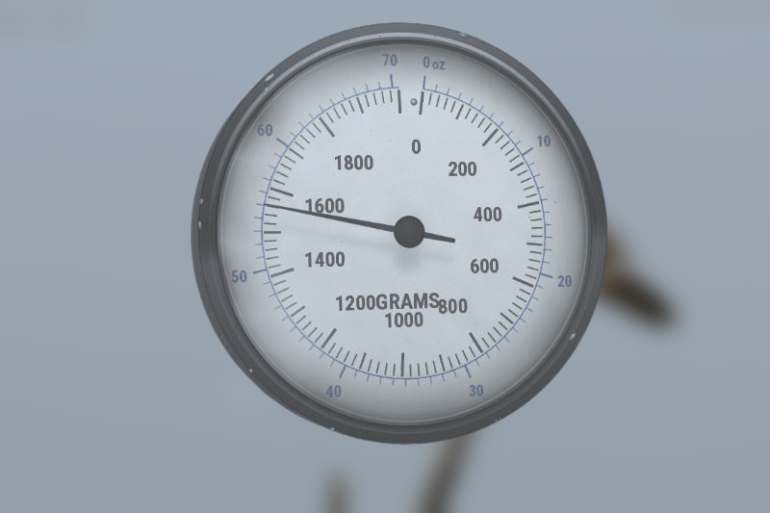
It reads 1560,g
